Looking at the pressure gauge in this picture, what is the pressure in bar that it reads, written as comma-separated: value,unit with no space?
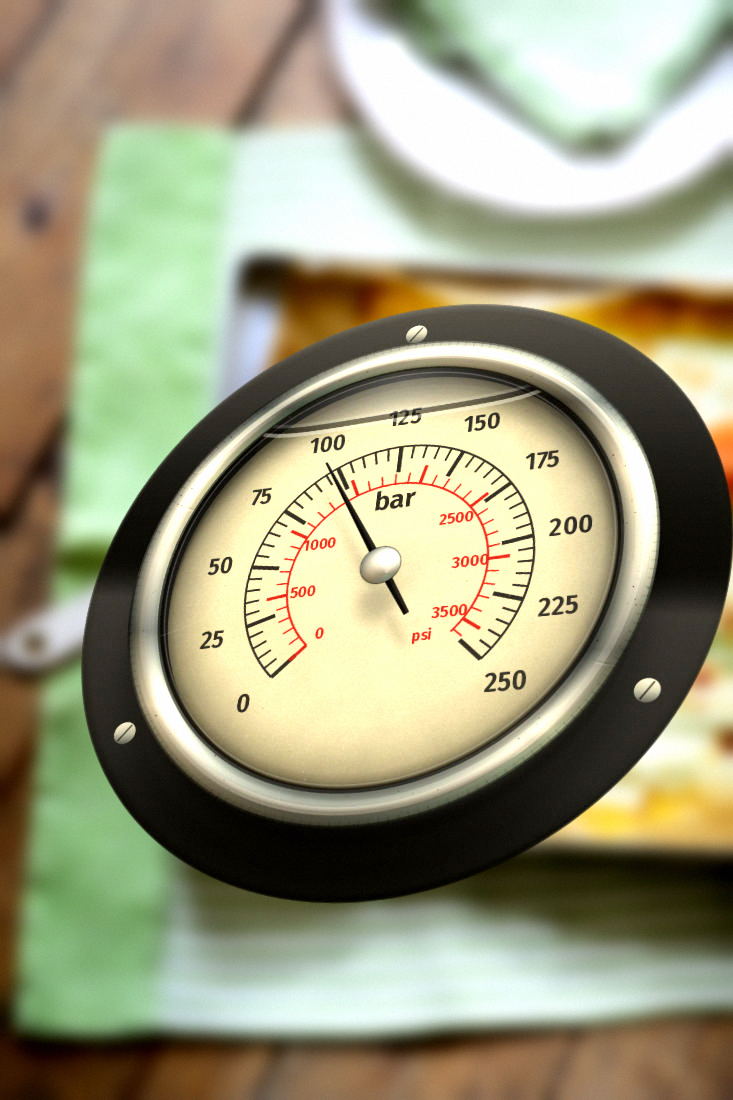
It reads 97.5,bar
